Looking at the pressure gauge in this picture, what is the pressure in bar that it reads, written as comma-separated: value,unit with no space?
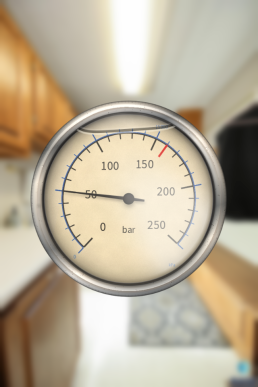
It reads 50,bar
